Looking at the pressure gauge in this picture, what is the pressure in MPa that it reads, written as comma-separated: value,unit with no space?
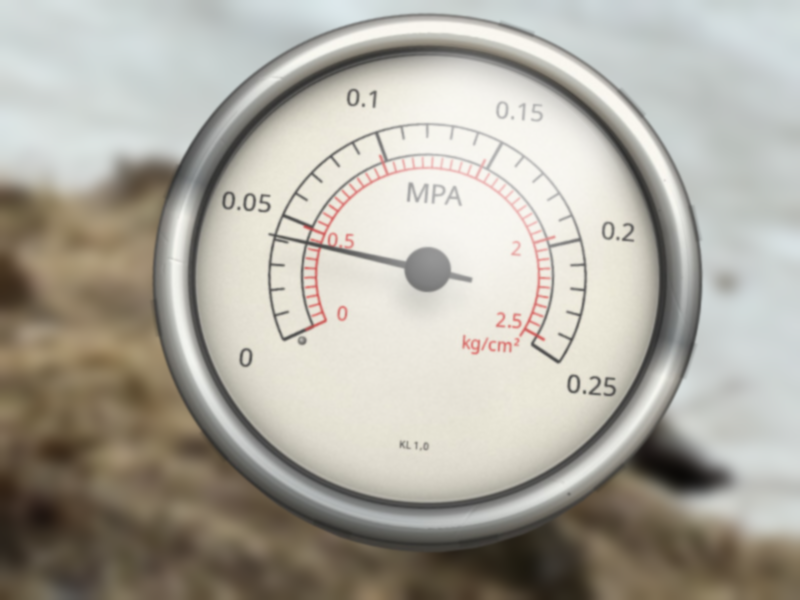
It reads 0.04,MPa
